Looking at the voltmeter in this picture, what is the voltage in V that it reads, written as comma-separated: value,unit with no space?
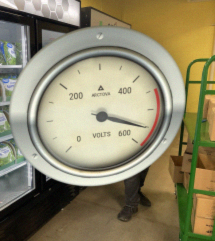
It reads 550,V
